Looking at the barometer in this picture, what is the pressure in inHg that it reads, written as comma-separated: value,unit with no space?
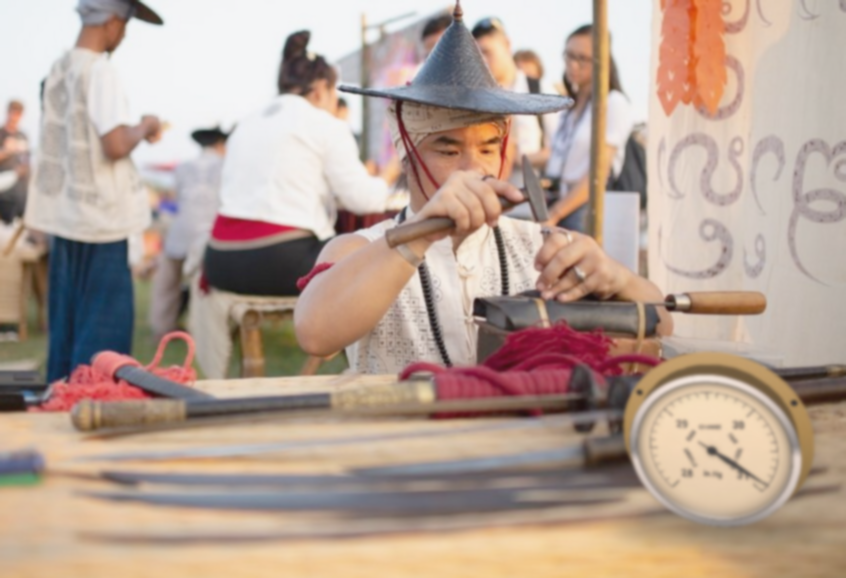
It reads 30.9,inHg
